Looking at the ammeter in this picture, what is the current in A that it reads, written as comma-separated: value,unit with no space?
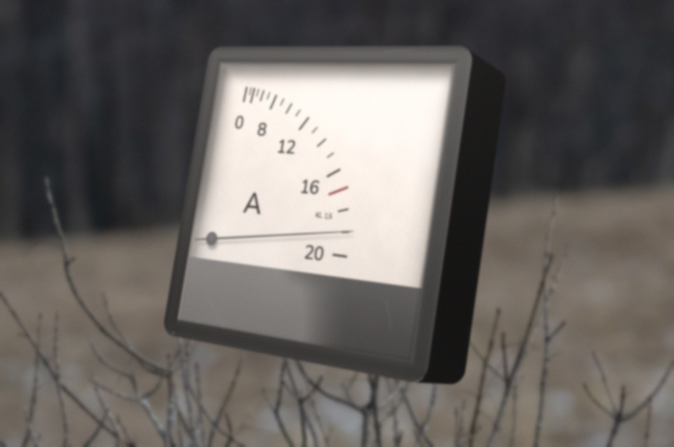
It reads 19,A
